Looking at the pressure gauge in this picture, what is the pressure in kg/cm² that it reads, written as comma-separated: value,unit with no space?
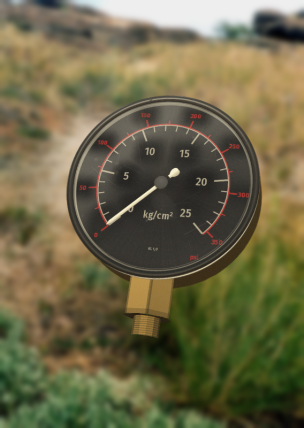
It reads 0,kg/cm²
